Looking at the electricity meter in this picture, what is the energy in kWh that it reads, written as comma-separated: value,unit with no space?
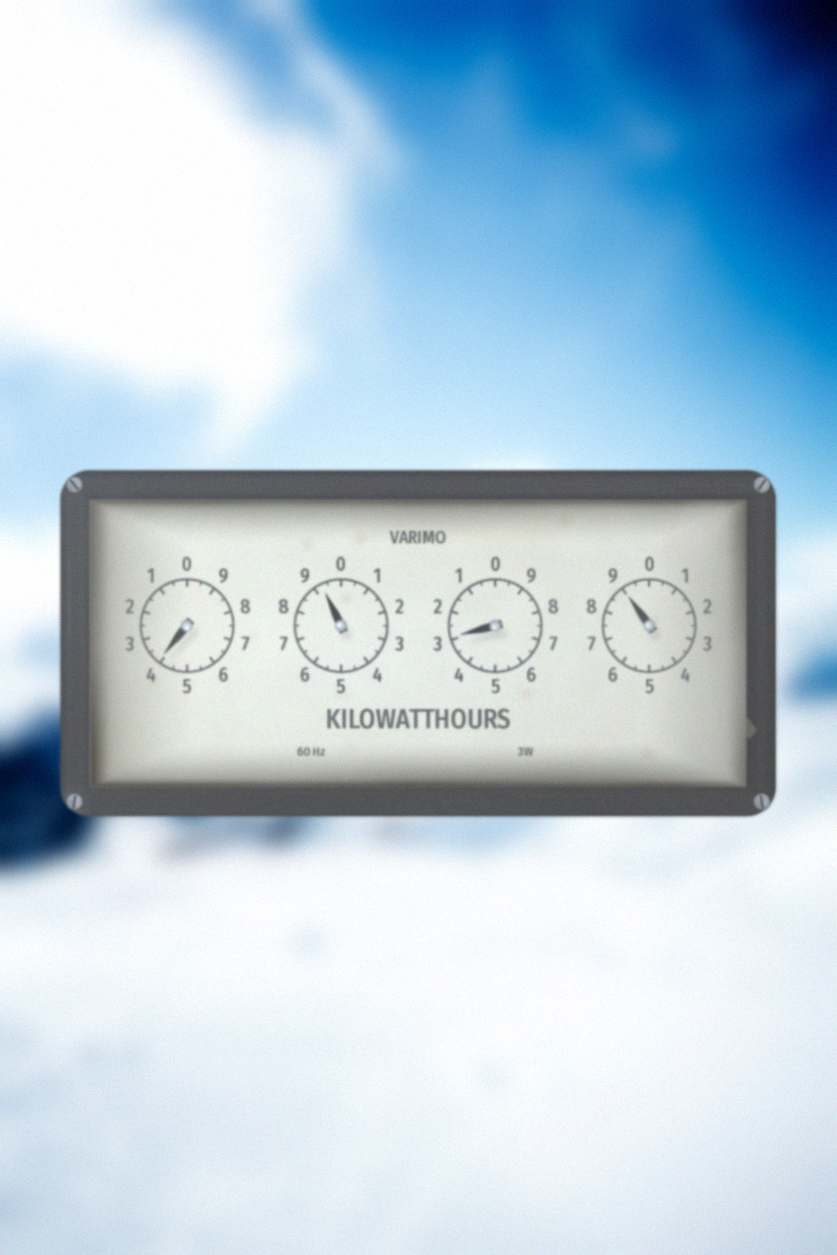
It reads 3929,kWh
